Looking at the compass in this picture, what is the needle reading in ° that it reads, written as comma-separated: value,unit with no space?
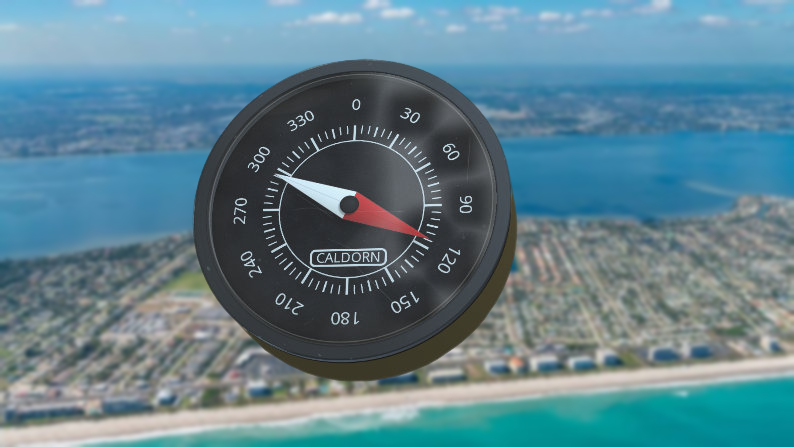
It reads 115,°
